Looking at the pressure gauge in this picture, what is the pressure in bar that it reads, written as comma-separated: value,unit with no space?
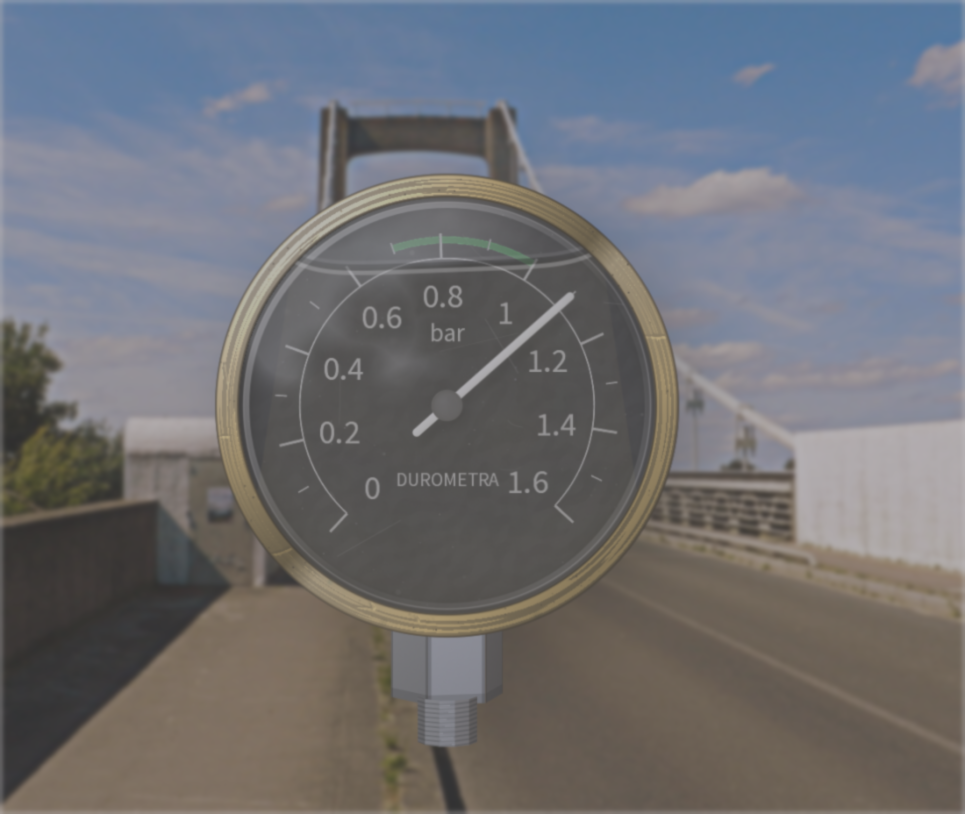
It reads 1.1,bar
